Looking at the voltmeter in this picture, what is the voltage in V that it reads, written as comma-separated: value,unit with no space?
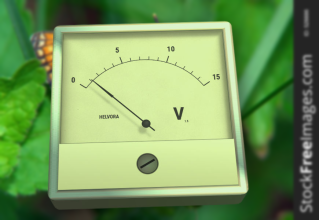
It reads 1,V
